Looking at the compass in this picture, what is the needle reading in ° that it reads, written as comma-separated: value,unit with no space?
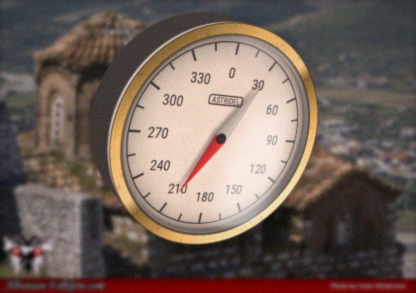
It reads 210,°
